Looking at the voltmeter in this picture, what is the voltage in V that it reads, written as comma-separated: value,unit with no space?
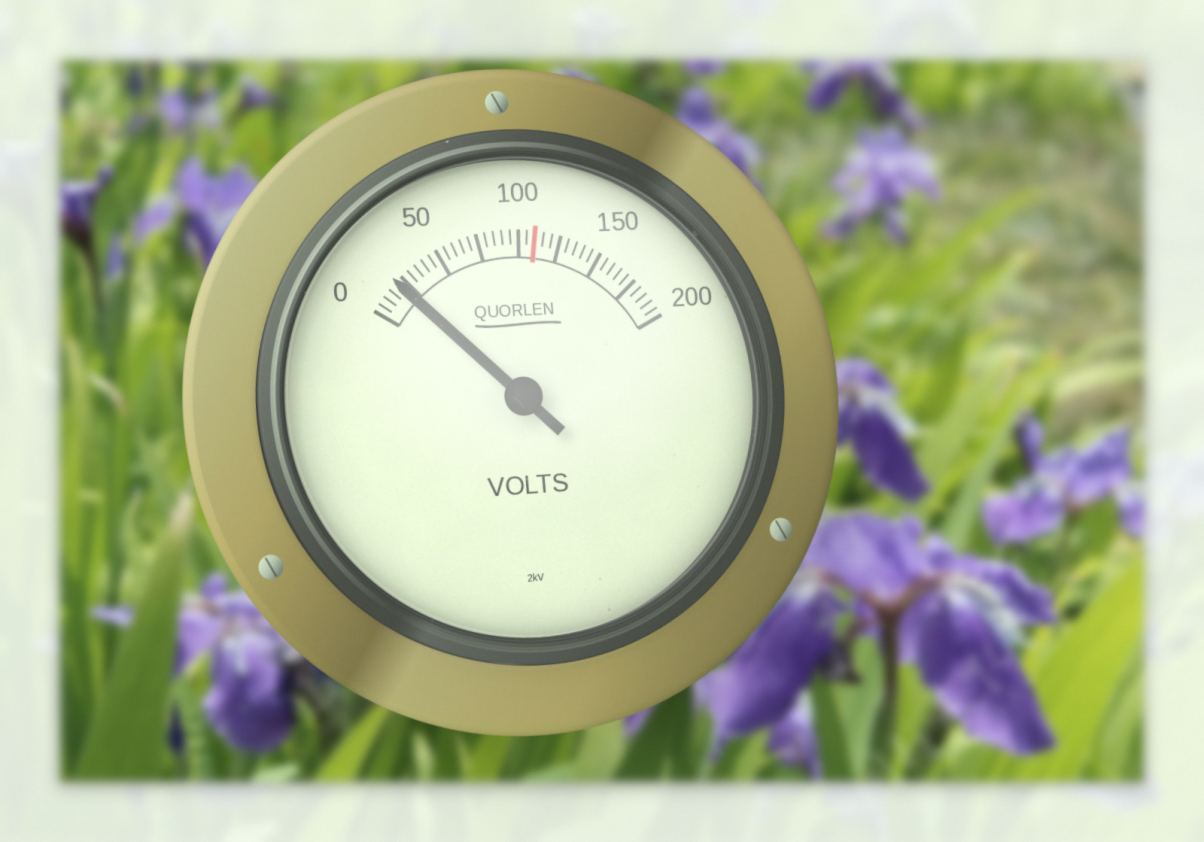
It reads 20,V
